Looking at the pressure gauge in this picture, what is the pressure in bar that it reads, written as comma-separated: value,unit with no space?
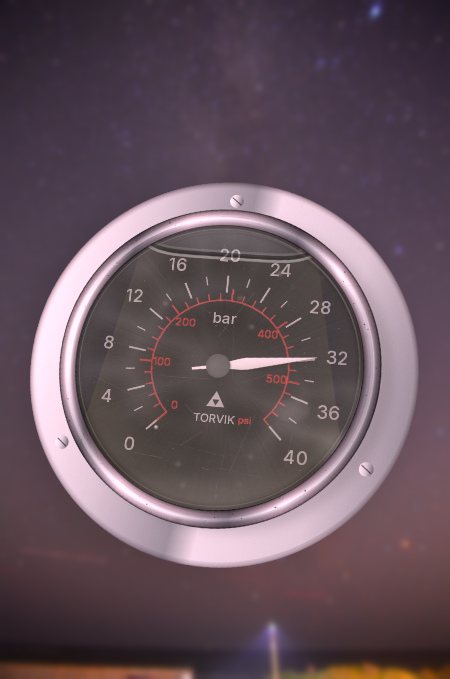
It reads 32,bar
